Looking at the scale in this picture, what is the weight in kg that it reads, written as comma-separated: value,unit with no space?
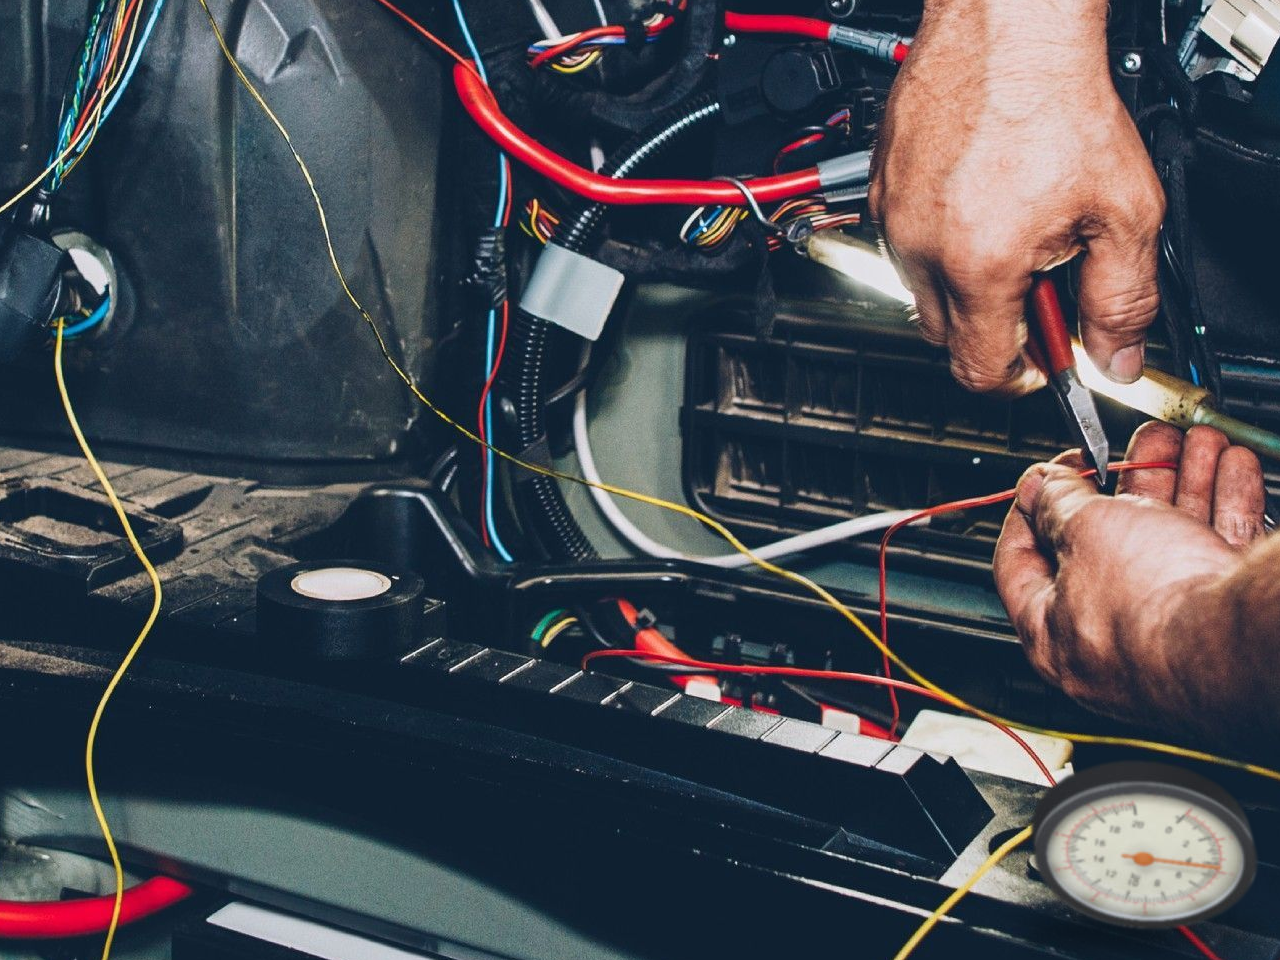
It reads 4,kg
